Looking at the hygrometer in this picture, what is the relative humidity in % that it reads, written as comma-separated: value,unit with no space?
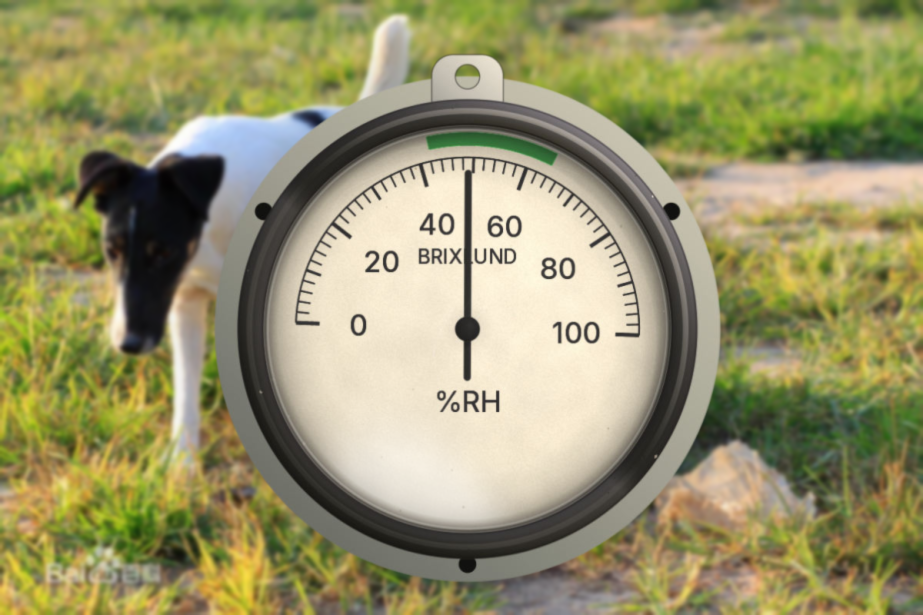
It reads 49,%
